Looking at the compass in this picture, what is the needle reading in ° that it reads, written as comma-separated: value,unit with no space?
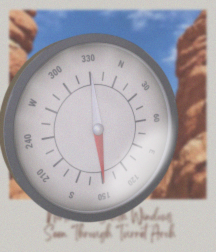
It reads 150,°
